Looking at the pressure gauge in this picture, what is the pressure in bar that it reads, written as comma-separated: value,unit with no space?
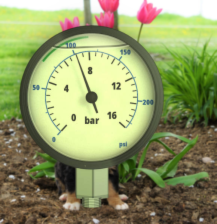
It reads 7,bar
